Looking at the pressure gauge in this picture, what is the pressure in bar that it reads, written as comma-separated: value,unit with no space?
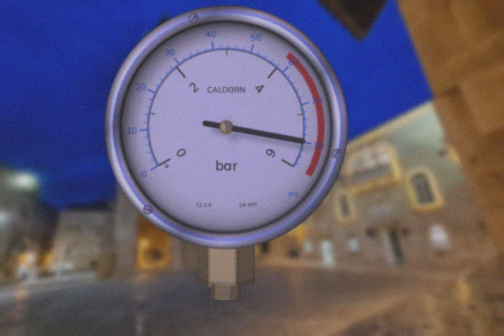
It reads 5.5,bar
